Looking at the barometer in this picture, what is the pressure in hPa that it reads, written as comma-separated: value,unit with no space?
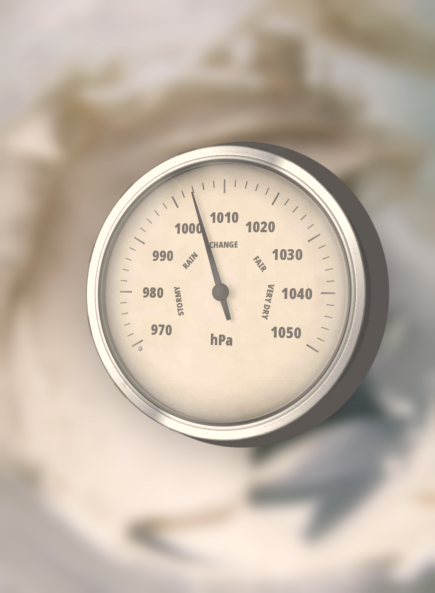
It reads 1004,hPa
